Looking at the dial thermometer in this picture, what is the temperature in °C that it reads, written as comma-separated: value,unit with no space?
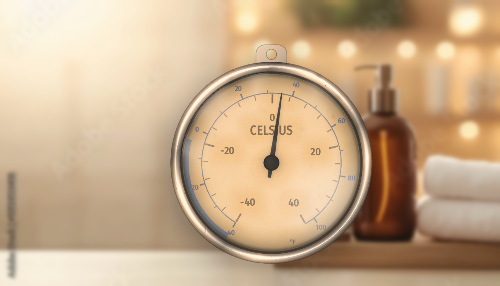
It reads 2,°C
